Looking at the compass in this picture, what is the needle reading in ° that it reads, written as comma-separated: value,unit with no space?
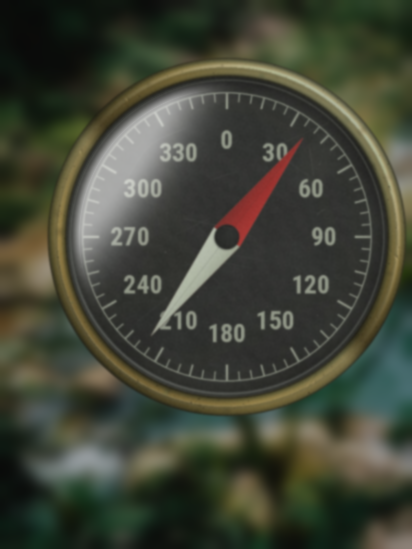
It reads 37.5,°
